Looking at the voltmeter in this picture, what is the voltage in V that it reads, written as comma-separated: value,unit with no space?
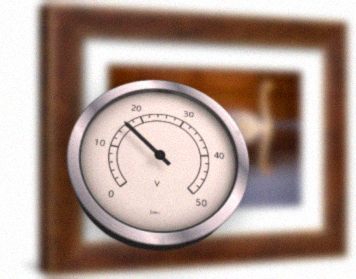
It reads 16,V
